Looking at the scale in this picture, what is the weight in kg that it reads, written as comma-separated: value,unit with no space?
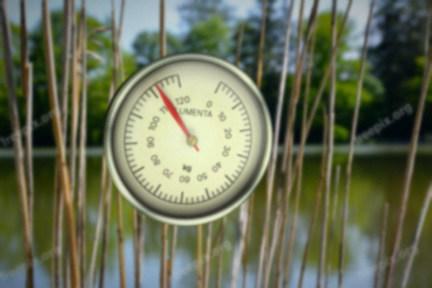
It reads 112,kg
